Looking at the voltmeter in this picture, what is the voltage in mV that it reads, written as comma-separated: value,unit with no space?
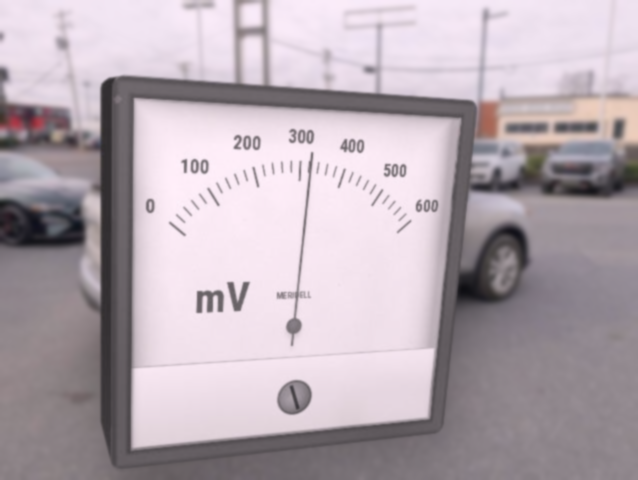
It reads 320,mV
